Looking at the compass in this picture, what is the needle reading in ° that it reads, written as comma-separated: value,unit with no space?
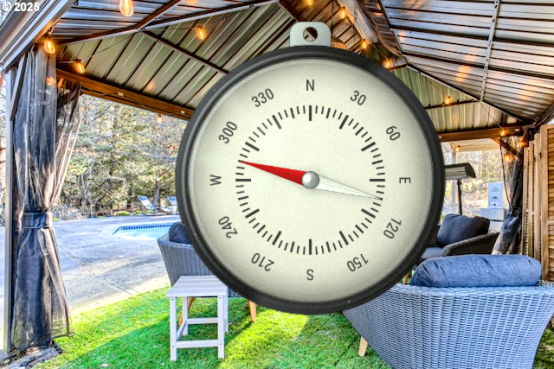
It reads 285,°
